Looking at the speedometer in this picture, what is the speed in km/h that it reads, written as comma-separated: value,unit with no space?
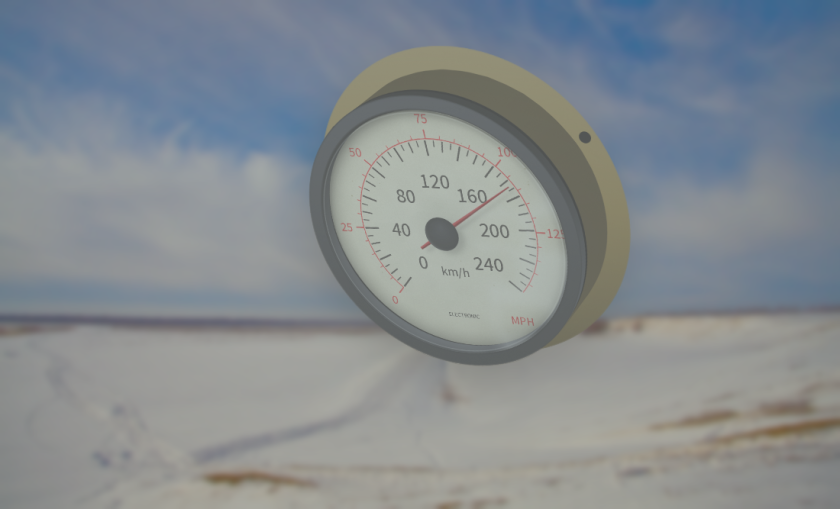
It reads 172.5,km/h
